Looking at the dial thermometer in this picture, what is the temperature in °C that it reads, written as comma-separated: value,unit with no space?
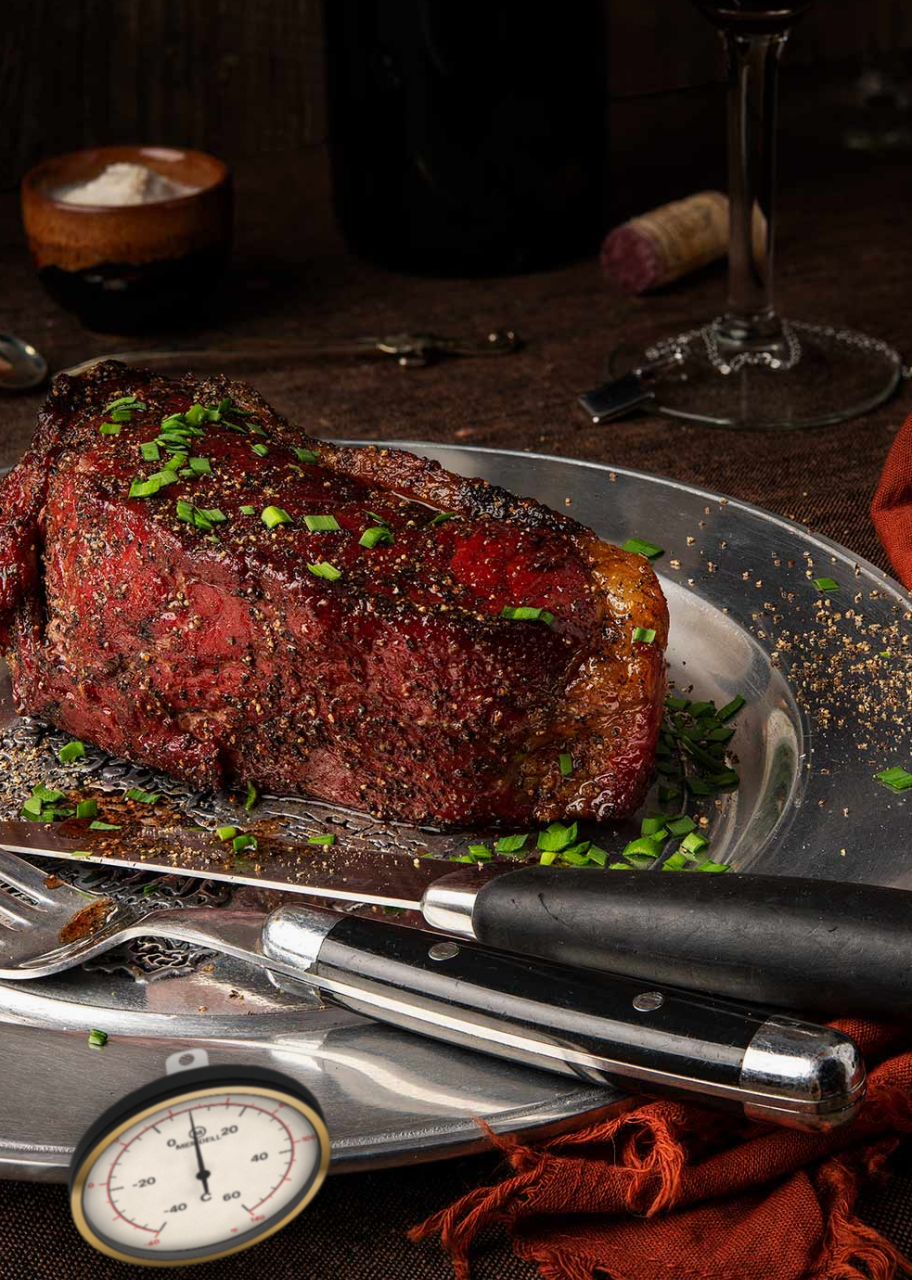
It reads 8,°C
